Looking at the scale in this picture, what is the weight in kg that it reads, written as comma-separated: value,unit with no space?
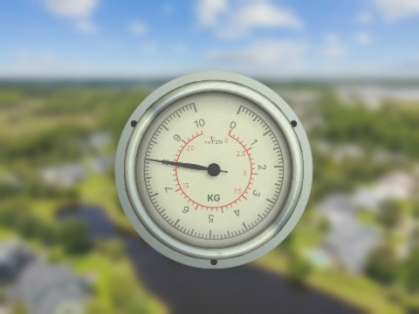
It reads 8,kg
